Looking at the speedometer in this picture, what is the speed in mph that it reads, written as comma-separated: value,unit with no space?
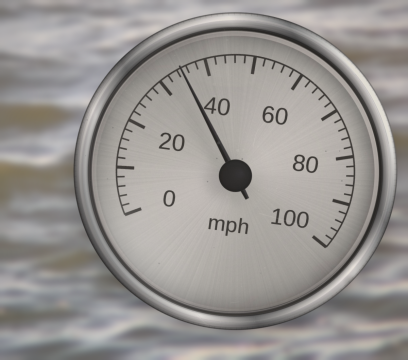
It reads 35,mph
